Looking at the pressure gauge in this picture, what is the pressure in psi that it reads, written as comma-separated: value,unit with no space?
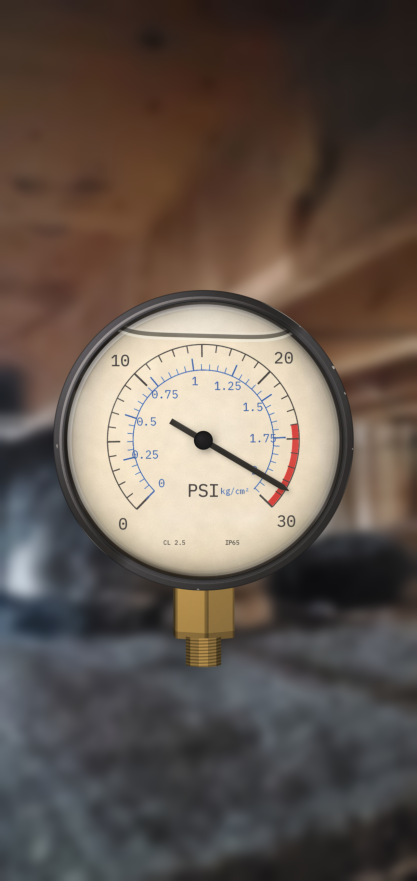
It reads 28.5,psi
